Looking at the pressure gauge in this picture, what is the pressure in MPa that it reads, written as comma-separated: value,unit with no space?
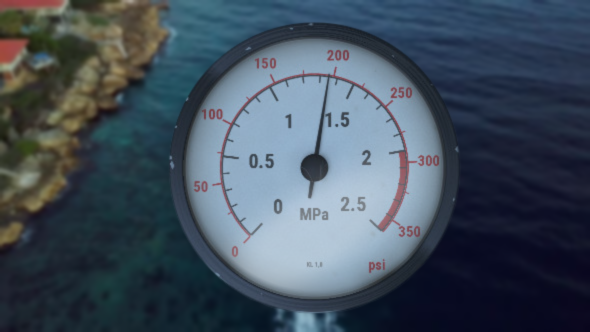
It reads 1.35,MPa
